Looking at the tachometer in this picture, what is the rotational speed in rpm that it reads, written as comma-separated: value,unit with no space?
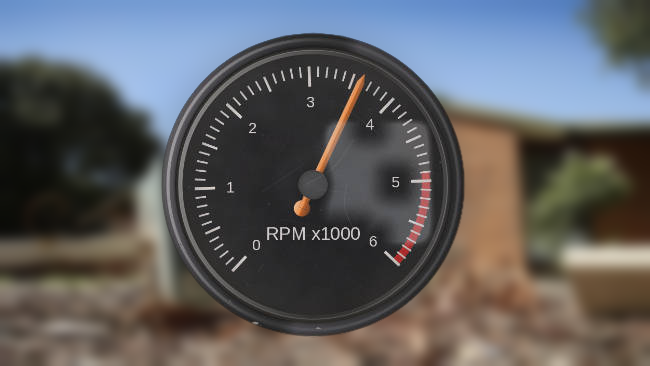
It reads 3600,rpm
